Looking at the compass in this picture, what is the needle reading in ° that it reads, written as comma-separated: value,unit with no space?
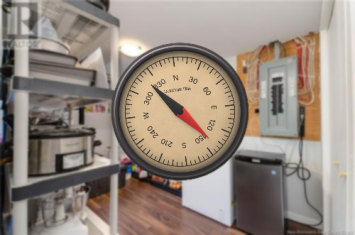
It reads 140,°
